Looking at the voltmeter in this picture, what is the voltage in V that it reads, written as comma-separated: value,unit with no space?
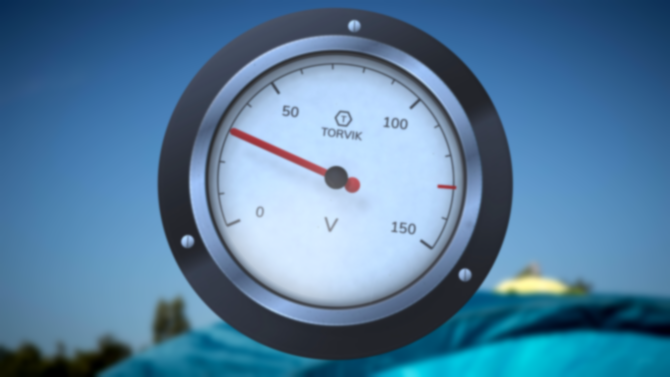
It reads 30,V
